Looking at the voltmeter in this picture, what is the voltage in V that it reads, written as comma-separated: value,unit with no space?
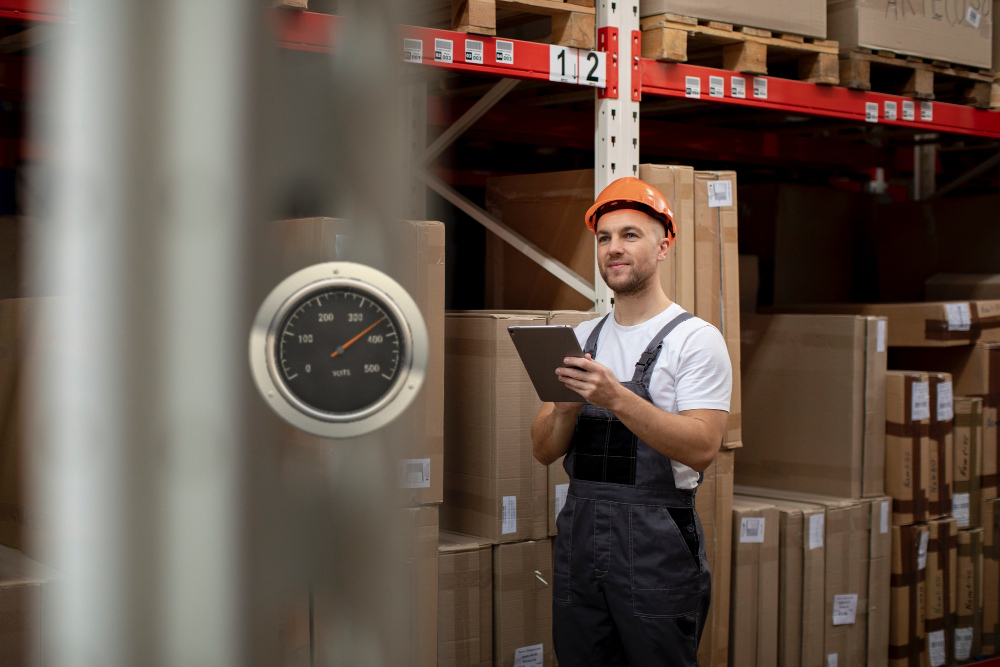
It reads 360,V
